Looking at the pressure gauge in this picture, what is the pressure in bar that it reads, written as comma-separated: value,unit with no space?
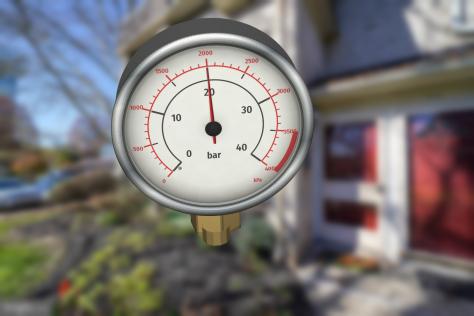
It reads 20,bar
